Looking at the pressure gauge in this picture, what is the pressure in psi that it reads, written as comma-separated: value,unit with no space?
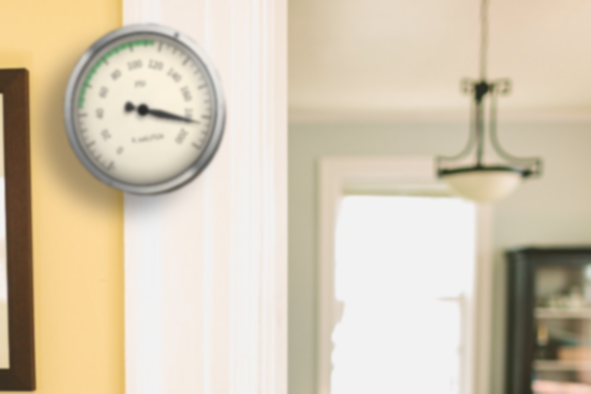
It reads 185,psi
